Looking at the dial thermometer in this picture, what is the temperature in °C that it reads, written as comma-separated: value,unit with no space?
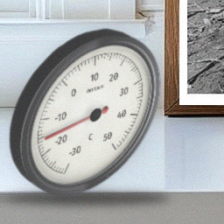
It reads -15,°C
